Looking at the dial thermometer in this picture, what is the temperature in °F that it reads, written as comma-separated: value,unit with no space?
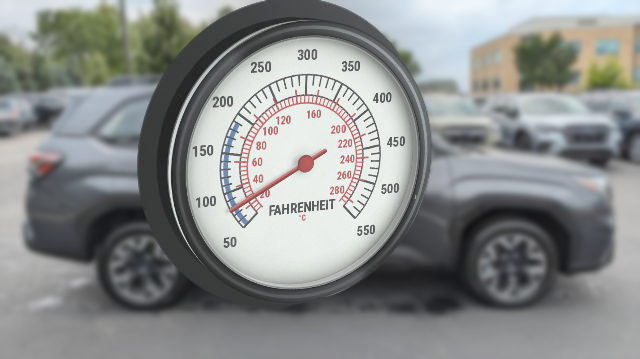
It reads 80,°F
